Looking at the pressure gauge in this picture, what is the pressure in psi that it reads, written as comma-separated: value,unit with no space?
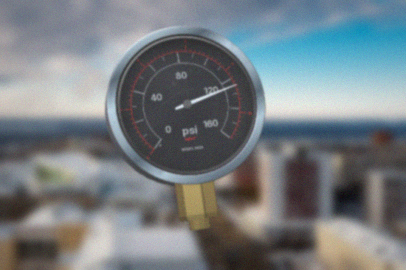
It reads 125,psi
